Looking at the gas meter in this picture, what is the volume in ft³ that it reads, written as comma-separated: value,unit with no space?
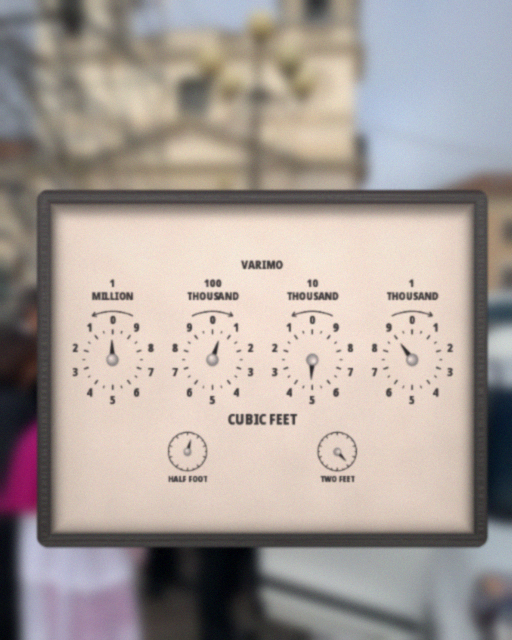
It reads 4900,ft³
